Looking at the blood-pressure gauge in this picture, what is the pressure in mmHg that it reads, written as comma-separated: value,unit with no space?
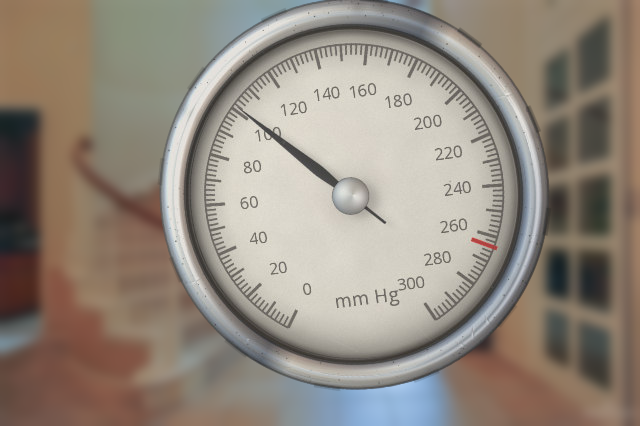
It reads 102,mmHg
